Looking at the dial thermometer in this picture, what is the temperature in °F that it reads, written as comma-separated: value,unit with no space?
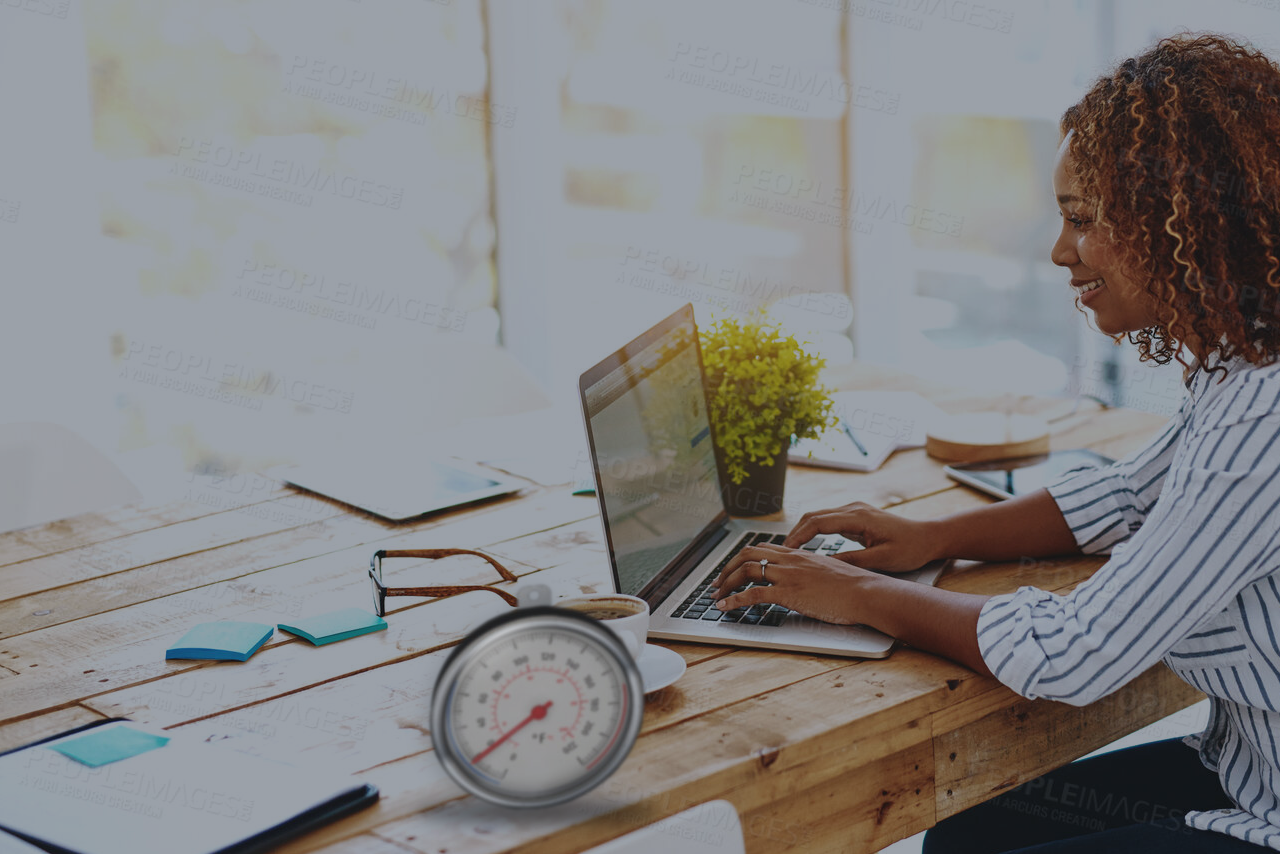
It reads 20,°F
